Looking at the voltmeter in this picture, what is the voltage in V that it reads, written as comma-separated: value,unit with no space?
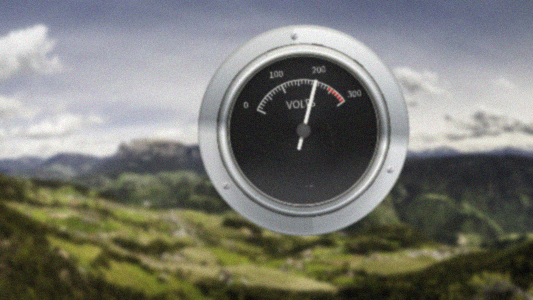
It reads 200,V
